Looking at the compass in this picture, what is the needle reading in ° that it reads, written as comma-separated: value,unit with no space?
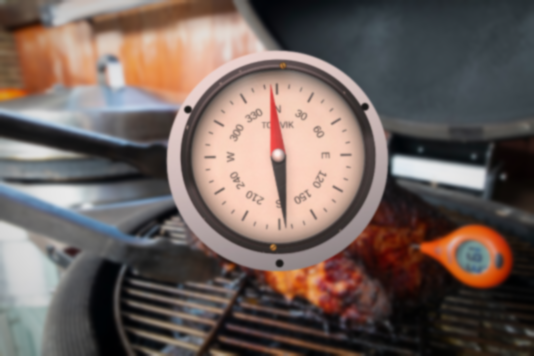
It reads 355,°
